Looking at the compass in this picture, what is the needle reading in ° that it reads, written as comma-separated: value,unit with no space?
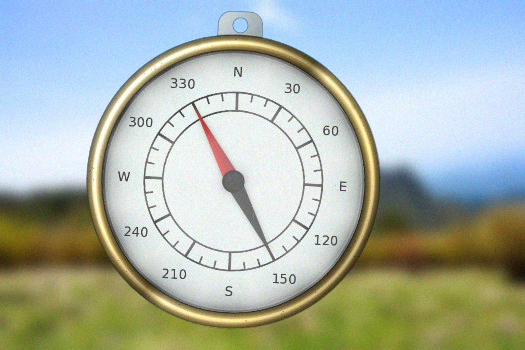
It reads 330,°
